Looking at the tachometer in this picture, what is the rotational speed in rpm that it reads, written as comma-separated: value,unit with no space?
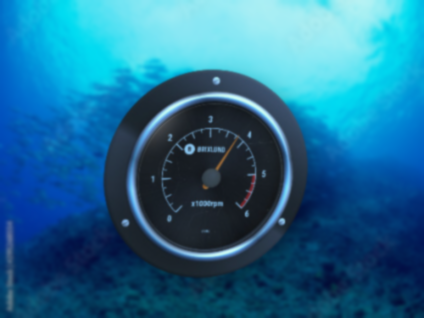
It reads 3750,rpm
